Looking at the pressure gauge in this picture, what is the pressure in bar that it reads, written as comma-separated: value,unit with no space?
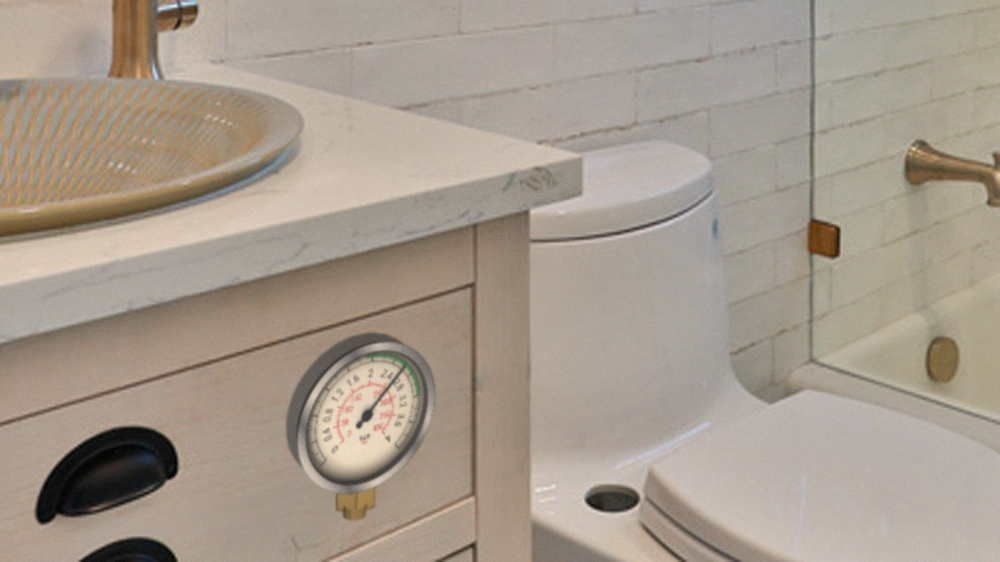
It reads 2.6,bar
